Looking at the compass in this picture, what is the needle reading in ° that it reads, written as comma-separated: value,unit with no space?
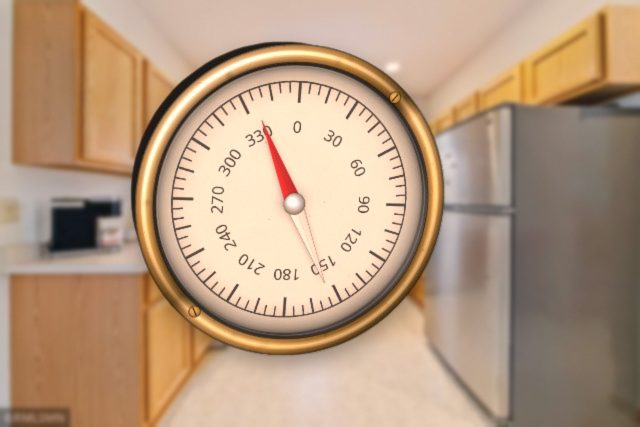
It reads 335,°
